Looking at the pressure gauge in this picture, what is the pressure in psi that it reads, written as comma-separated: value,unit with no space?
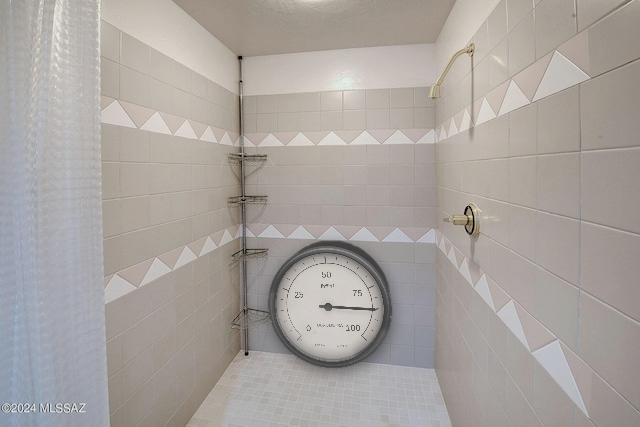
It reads 85,psi
